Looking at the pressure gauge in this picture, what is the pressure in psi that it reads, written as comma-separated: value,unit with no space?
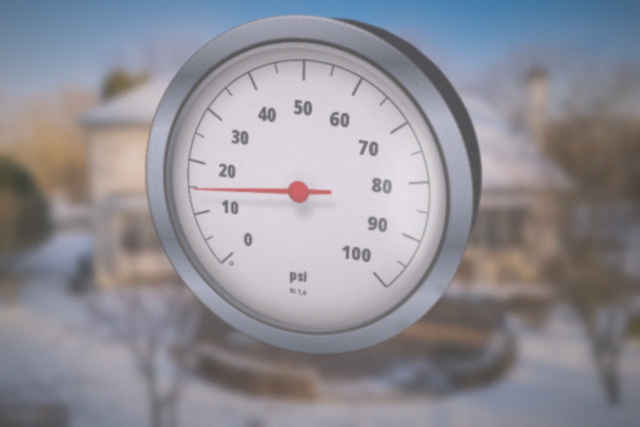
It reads 15,psi
